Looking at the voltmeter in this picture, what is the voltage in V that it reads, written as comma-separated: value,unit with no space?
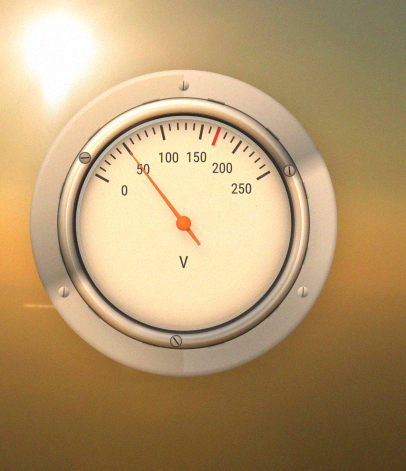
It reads 50,V
